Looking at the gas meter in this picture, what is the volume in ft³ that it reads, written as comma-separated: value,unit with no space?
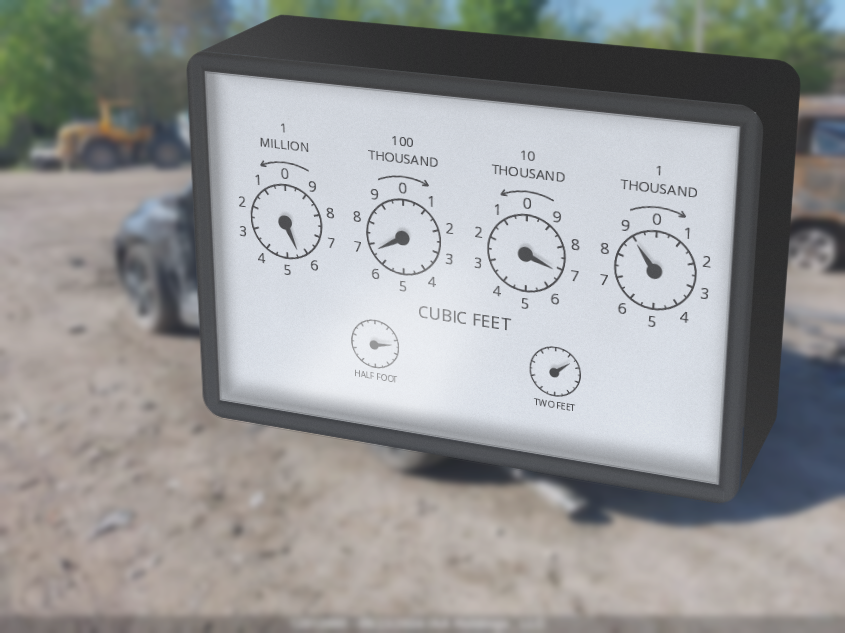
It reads 566900,ft³
